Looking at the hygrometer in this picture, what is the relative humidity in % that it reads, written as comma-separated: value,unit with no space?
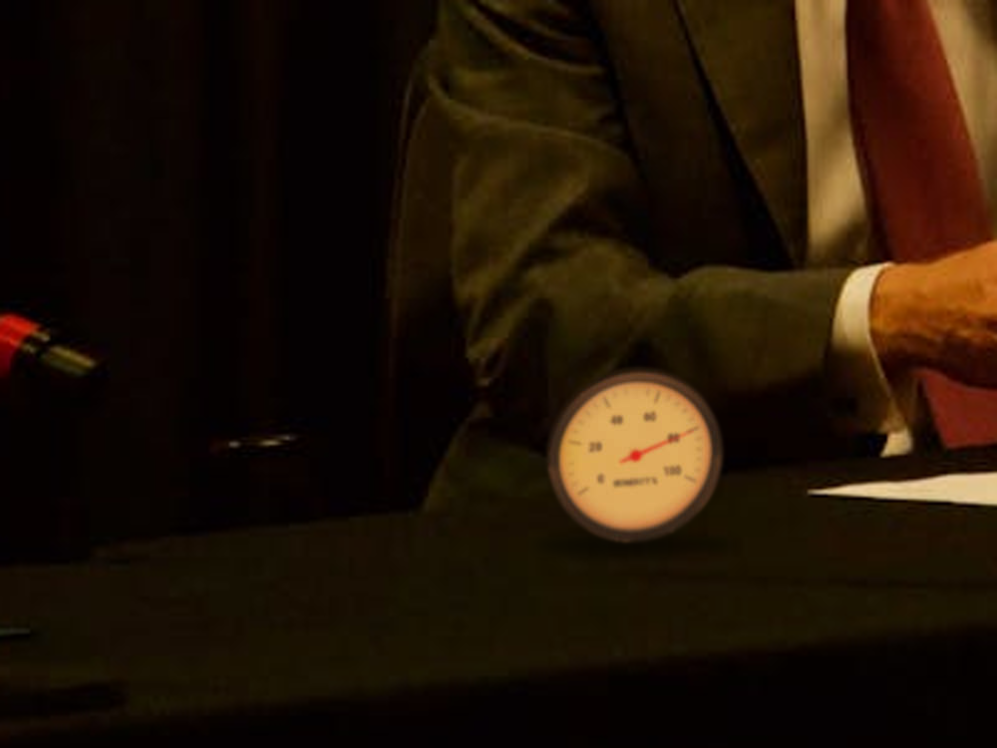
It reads 80,%
